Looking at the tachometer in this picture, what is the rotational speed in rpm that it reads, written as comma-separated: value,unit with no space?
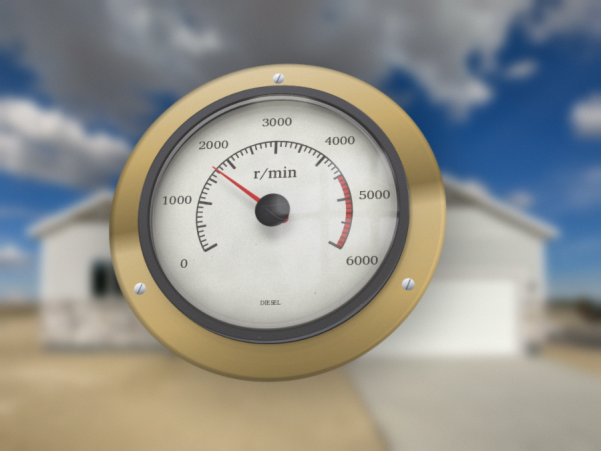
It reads 1700,rpm
